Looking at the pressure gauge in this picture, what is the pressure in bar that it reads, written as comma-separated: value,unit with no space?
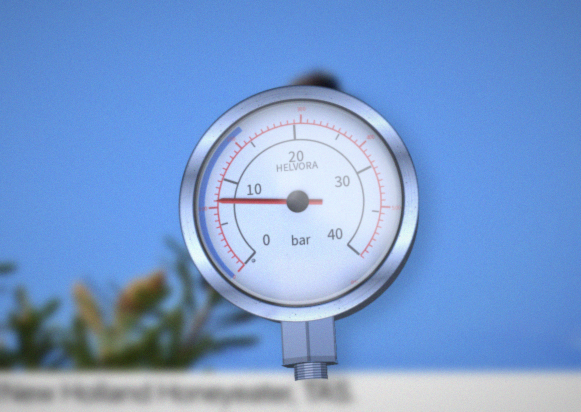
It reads 7.5,bar
